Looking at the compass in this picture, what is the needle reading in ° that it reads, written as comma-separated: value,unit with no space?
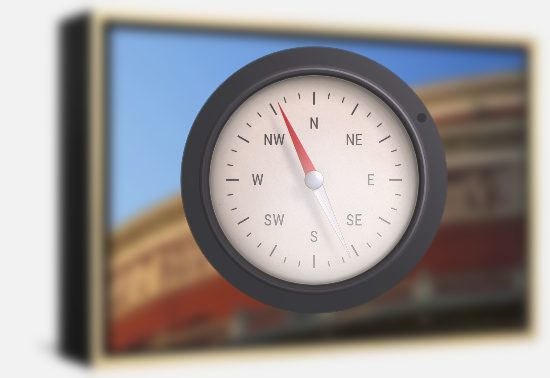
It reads 335,°
